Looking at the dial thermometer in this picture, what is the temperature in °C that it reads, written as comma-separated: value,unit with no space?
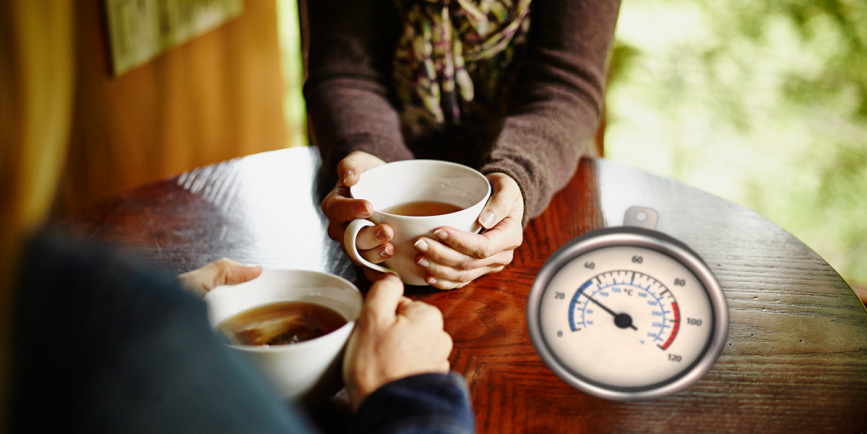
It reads 28,°C
